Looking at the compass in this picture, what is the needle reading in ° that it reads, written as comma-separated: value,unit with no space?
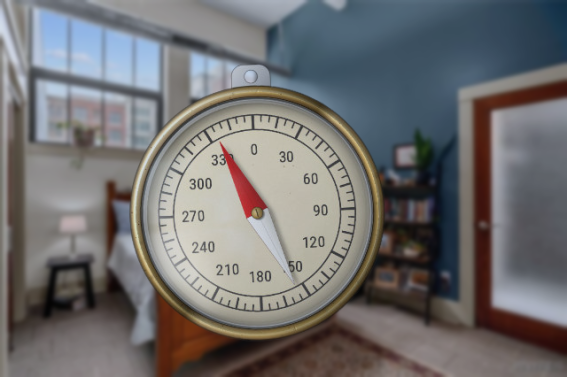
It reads 335,°
